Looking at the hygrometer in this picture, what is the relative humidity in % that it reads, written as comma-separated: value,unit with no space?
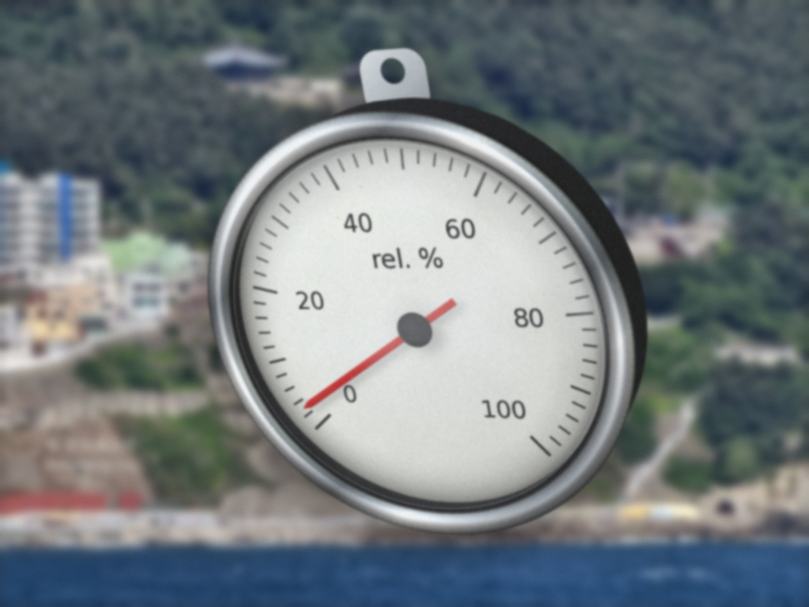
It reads 3,%
